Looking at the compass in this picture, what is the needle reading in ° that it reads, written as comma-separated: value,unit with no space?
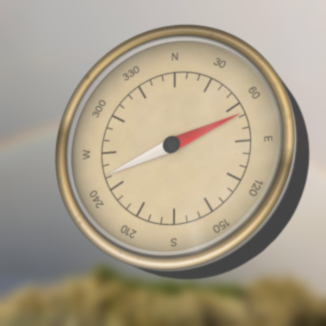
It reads 70,°
